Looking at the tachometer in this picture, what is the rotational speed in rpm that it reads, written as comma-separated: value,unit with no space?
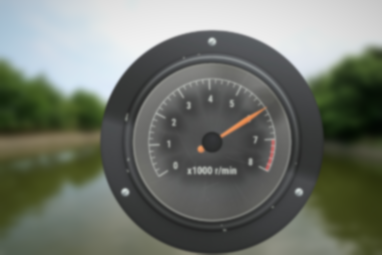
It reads 6000,rpm
